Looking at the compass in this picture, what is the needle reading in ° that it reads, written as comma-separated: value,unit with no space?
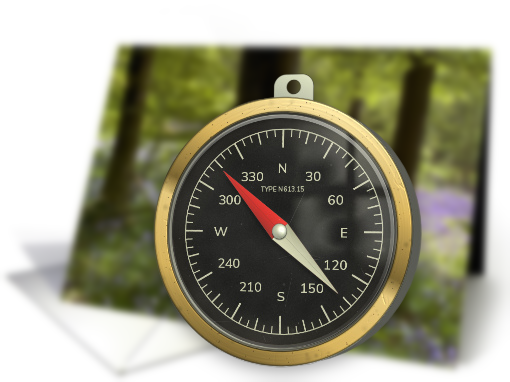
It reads 315,°
